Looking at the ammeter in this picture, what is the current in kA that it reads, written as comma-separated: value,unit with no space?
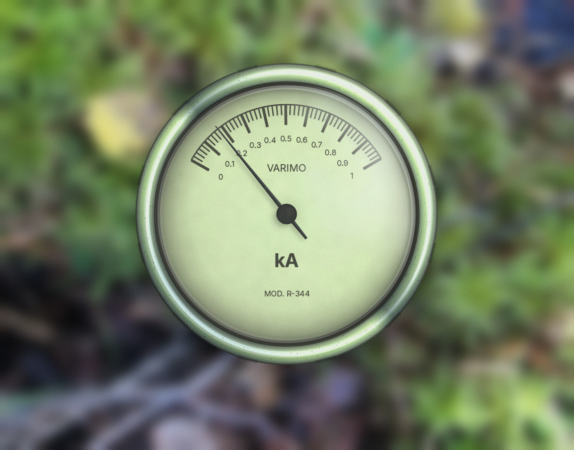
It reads 0.18,kA
